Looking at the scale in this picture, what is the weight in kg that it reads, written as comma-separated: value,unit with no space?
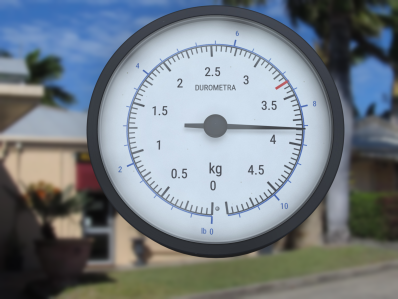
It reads 3.85,kg
